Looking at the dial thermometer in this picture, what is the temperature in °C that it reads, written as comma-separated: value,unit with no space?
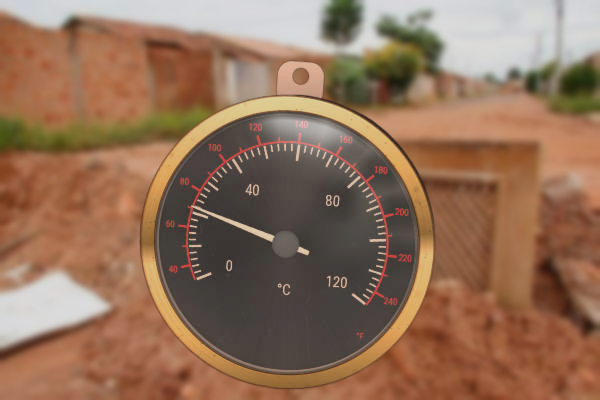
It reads 22,°C
